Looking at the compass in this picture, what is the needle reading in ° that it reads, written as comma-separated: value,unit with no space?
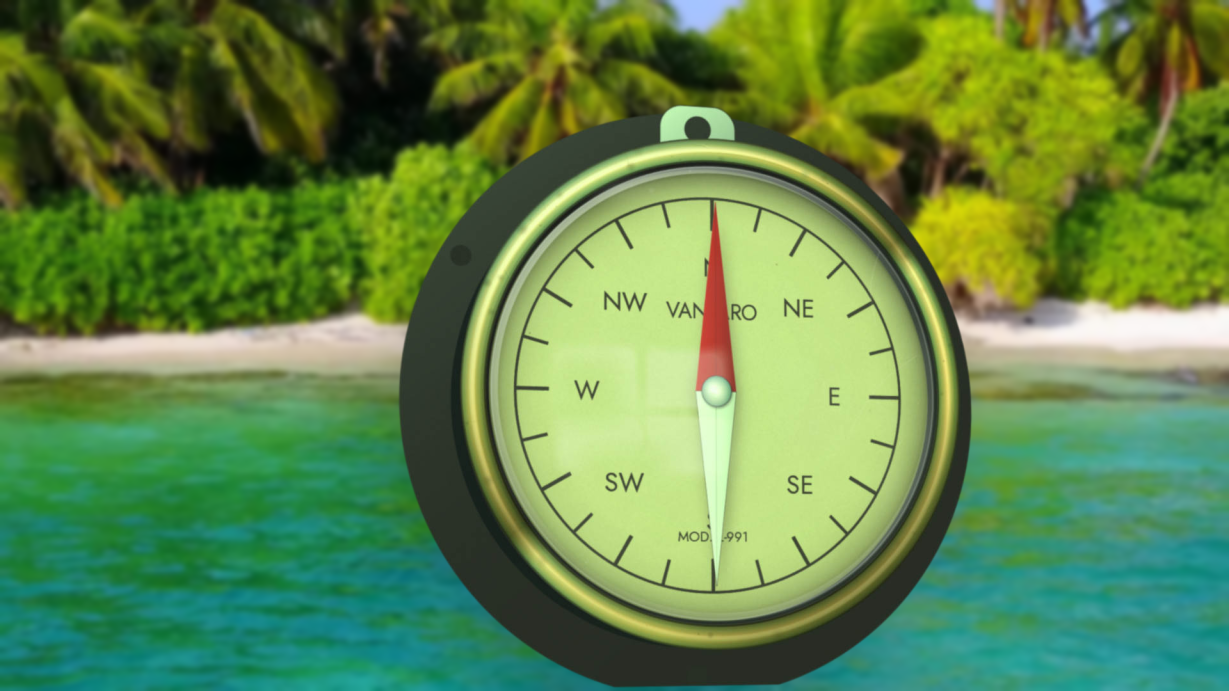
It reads 0,°
